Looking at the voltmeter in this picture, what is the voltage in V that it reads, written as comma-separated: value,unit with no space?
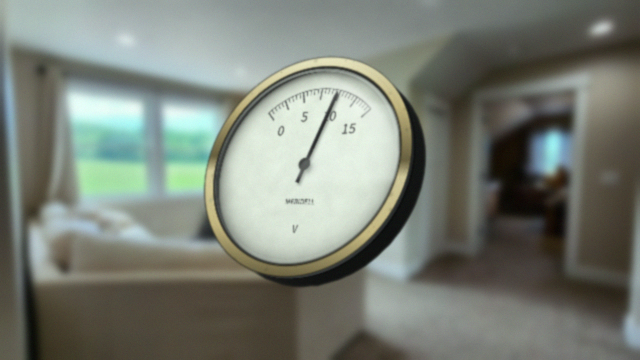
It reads 10,V
